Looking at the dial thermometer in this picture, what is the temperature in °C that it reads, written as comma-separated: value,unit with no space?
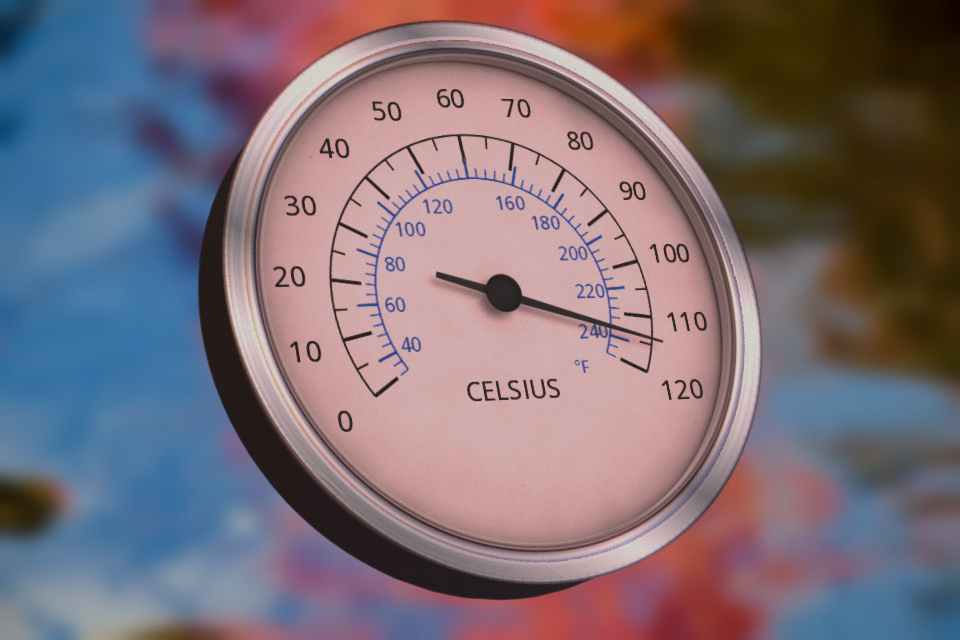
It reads 115,°C
